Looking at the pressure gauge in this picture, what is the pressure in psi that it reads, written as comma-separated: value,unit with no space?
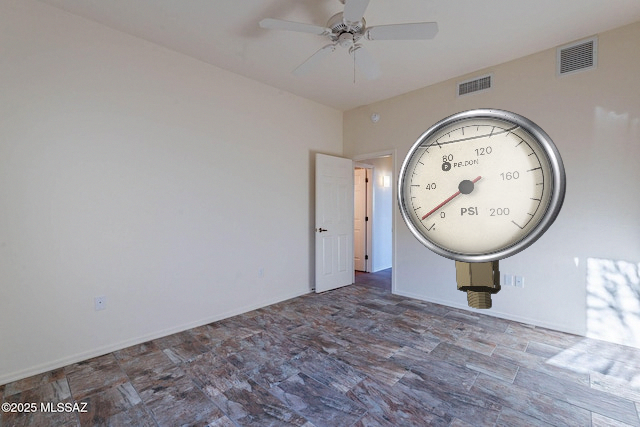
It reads 10,psi
